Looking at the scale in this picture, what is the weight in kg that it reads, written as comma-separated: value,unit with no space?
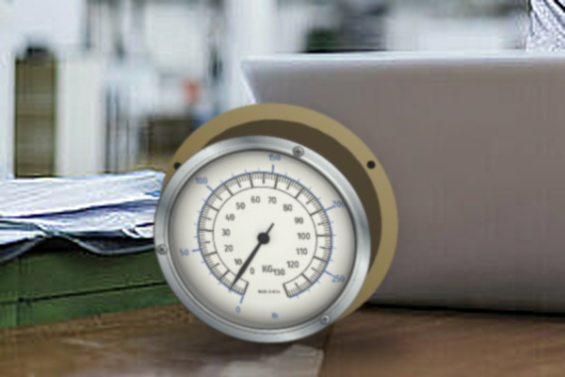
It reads 5,kg
